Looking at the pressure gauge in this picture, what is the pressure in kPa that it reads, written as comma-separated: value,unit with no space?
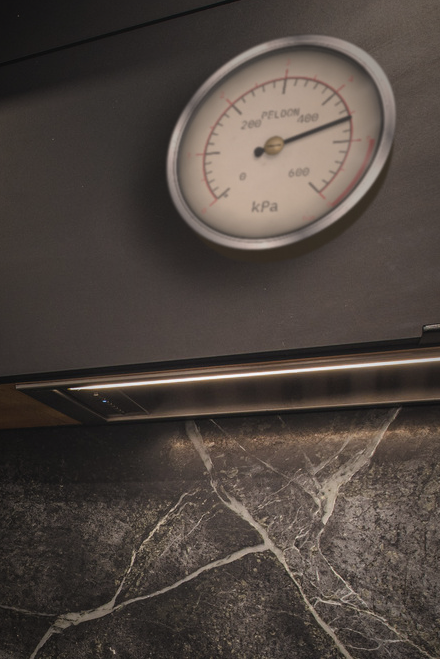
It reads 460,kPa
